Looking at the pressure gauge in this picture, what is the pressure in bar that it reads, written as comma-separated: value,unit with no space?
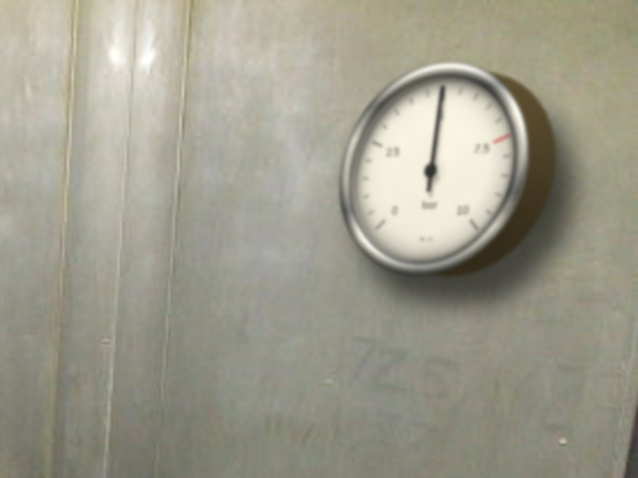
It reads 5,bar
